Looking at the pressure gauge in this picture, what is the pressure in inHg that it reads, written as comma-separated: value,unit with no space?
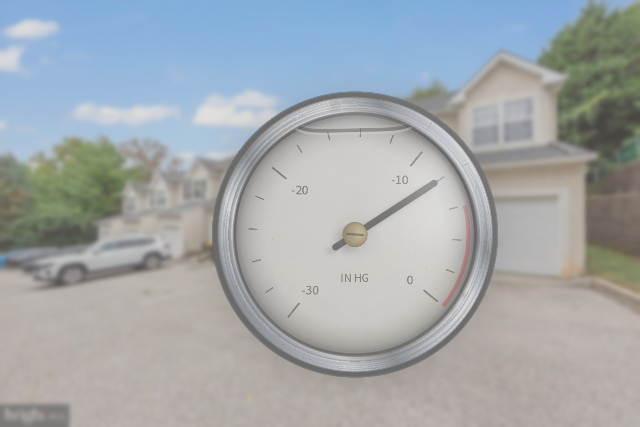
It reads -8,inHg
